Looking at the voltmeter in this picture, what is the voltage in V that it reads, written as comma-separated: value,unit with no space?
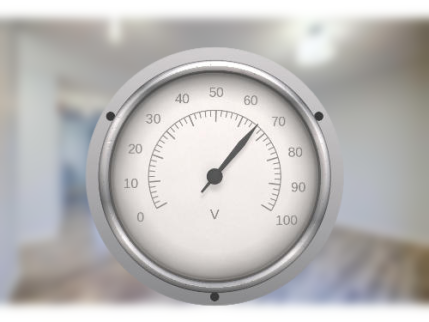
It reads 66,V
